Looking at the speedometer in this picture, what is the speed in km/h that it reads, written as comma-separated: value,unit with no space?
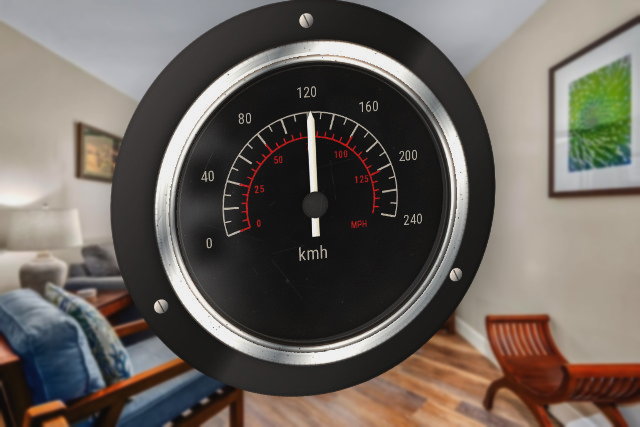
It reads 120,km/h
